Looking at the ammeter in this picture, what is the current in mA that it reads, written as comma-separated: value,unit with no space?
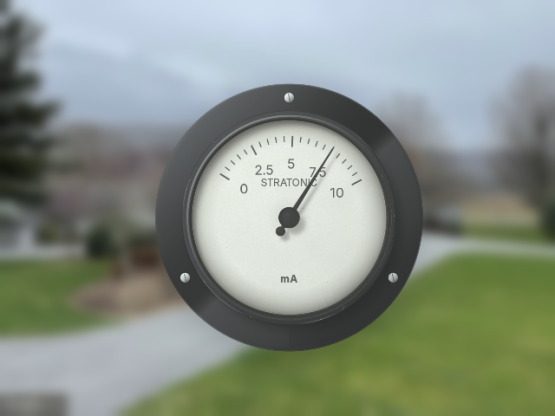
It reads 7.5,mA
